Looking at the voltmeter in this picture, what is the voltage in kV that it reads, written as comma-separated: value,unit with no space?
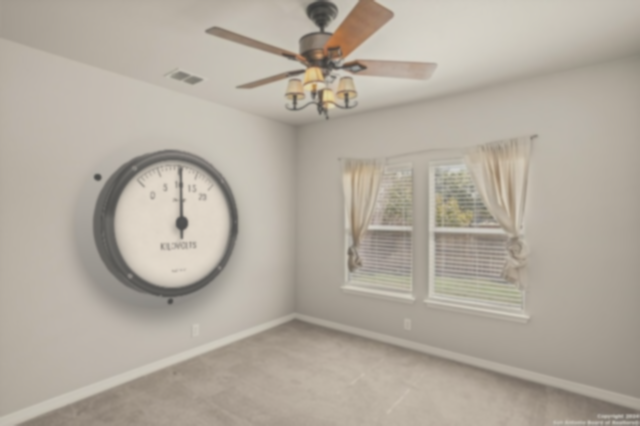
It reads 10,kV
